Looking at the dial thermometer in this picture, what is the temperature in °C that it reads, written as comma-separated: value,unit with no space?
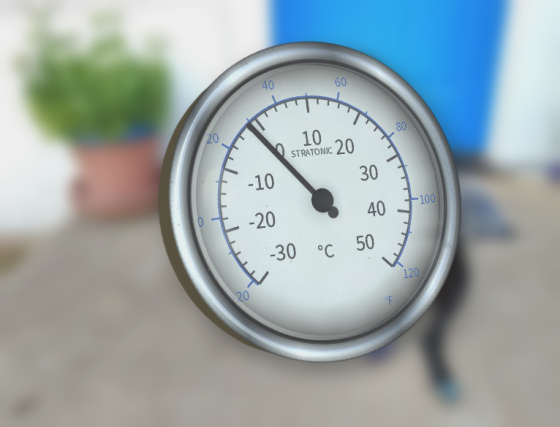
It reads -2,°C
